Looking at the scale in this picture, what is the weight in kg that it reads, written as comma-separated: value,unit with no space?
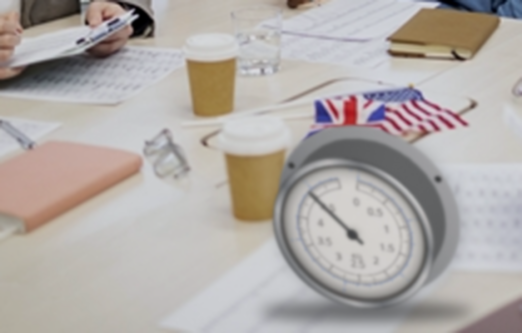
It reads 4.5,kg
